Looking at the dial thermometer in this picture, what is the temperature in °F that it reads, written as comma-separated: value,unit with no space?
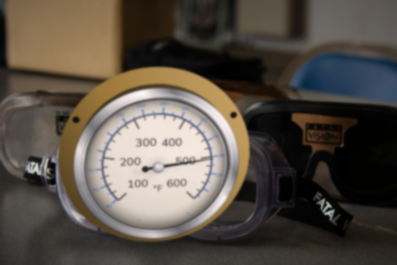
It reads 500,°F
